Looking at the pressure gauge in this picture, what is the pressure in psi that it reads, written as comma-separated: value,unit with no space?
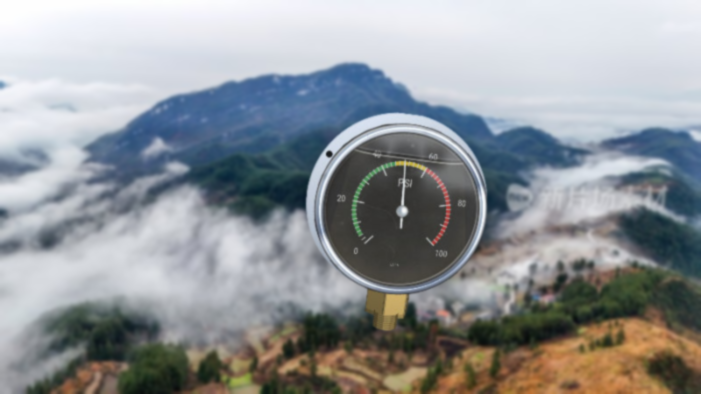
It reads 50,psi
